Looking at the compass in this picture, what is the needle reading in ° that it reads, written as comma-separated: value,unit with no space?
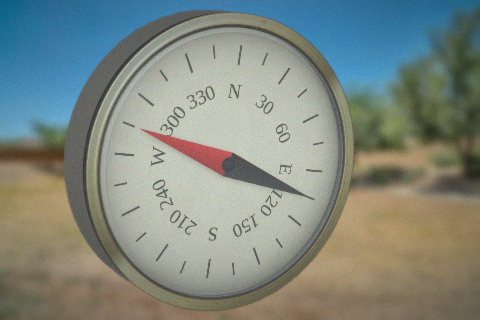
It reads 285,°
